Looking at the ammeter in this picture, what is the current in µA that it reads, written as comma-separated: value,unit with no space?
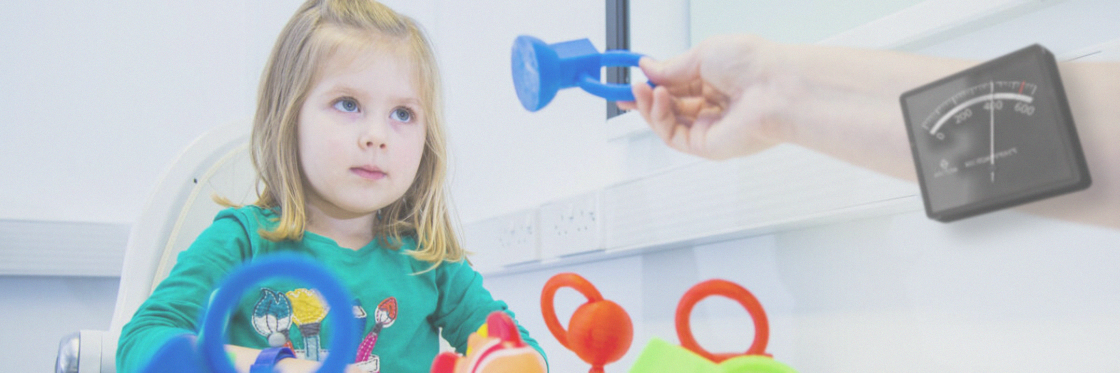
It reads 400,µA
